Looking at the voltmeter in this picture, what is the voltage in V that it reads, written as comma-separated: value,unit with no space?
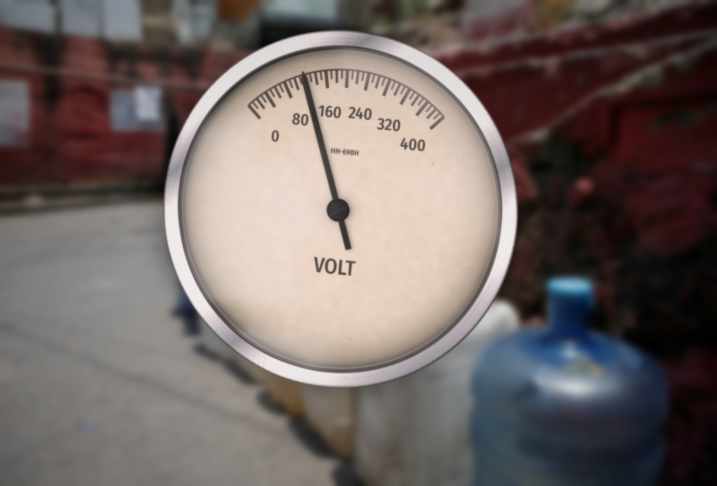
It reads 120,V
